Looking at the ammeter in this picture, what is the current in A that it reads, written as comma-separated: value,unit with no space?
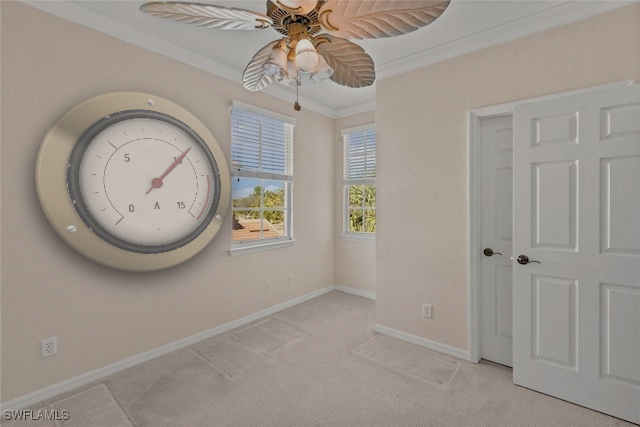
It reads 10,A
